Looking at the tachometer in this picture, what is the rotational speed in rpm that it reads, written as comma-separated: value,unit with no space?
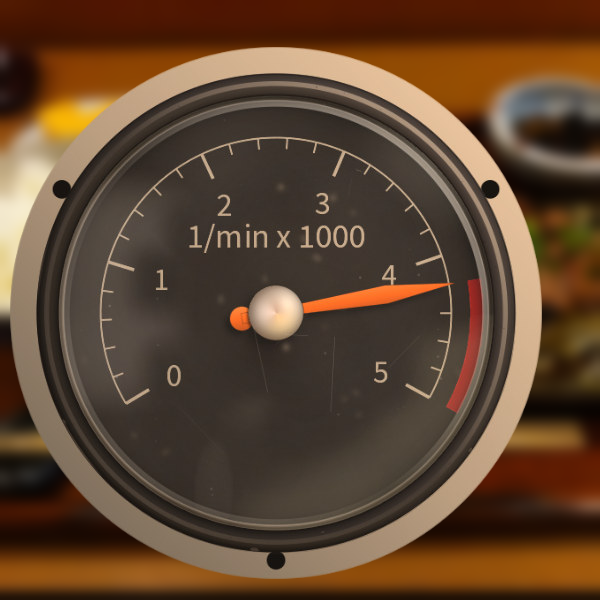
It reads 4200,rpm
